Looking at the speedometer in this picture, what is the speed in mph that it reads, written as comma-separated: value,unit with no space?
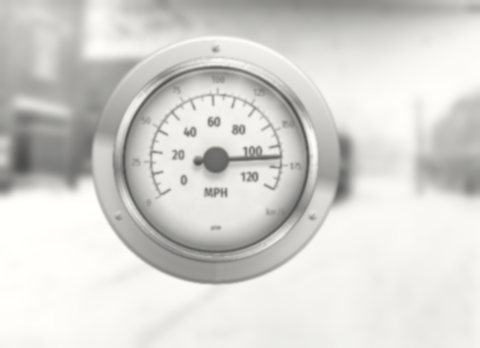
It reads 105,mph
